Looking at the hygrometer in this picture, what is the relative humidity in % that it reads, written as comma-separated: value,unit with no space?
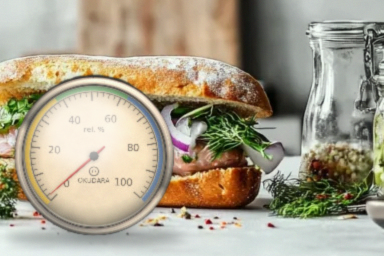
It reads 2,%
